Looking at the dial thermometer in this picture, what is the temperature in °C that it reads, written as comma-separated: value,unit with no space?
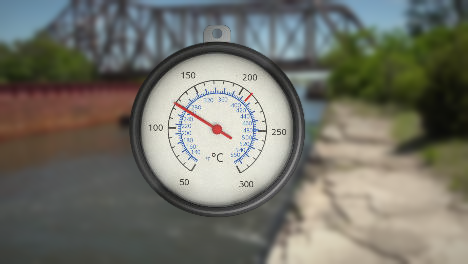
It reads 125,°C
